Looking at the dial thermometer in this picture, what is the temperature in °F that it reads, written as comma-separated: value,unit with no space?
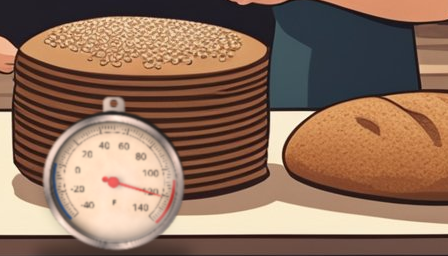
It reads 120,°F
